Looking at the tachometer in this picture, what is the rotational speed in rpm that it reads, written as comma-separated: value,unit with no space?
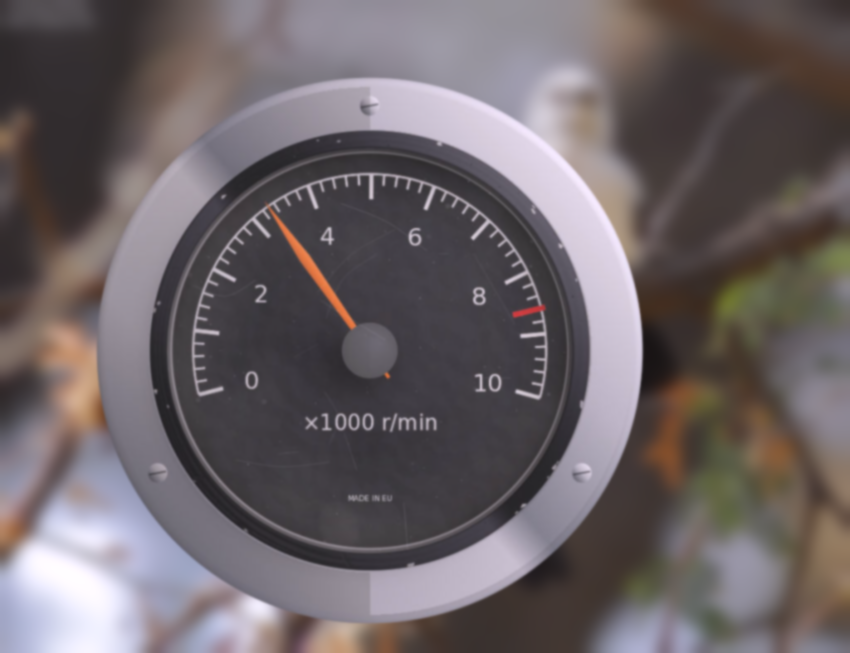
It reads 3300,rpm
